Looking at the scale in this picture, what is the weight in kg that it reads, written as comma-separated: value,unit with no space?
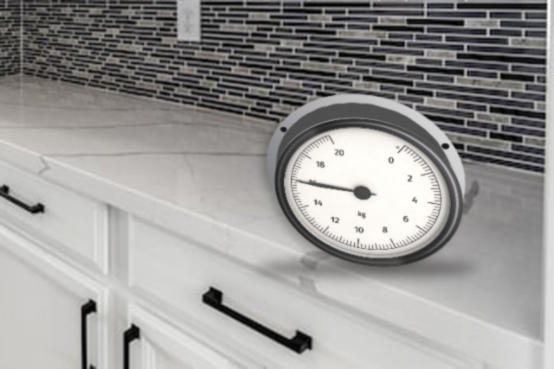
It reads 16,kg
